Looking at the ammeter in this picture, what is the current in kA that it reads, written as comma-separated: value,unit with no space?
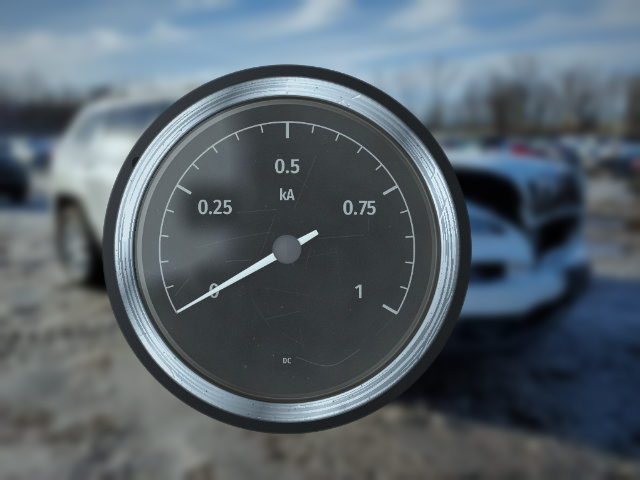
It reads 0,kA
